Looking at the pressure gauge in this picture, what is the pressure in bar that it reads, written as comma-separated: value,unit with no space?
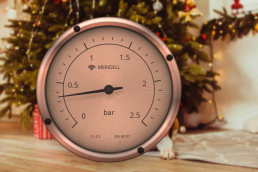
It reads 0.35,bar
